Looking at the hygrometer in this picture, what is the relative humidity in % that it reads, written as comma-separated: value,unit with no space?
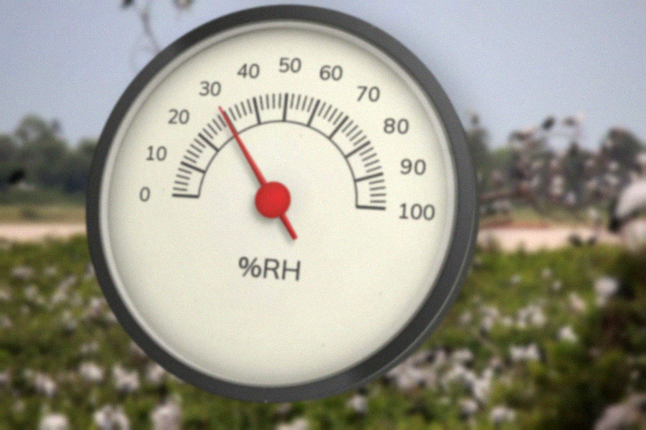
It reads 30,%
